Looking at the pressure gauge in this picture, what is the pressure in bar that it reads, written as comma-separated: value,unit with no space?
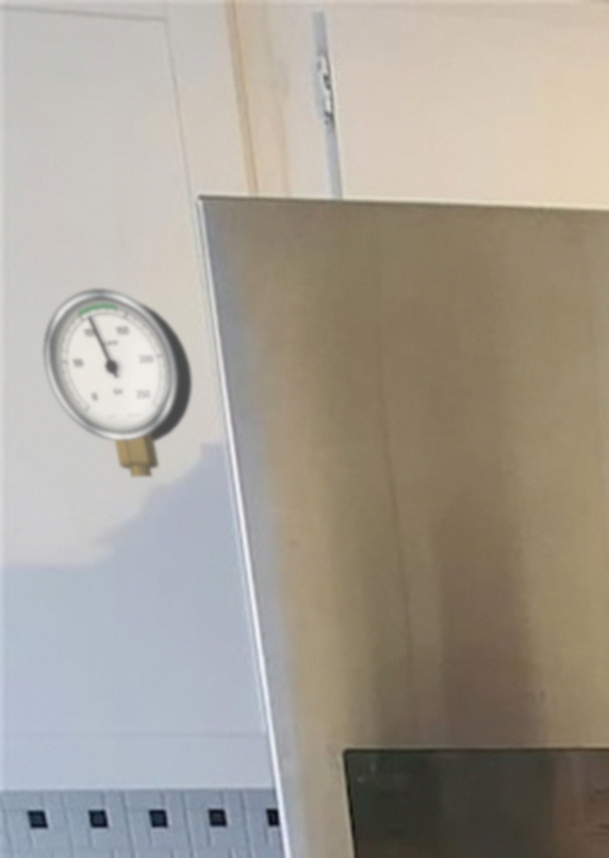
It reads 110,bar
